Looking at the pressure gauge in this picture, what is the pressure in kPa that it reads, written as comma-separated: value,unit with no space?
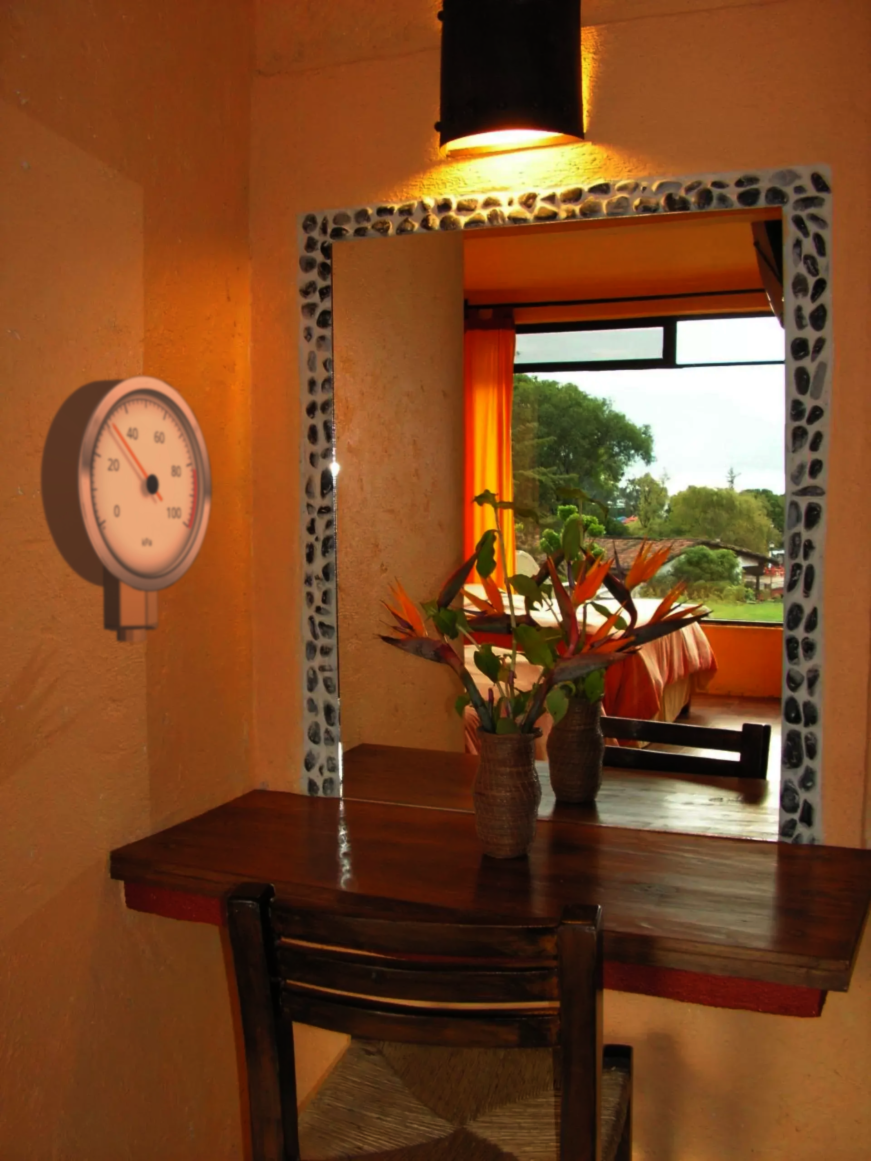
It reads 30,kPa
